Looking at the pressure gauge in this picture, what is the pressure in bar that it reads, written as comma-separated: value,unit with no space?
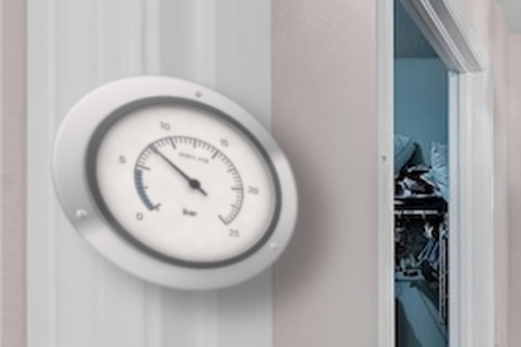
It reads 7.5,bar
